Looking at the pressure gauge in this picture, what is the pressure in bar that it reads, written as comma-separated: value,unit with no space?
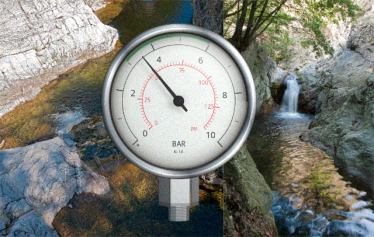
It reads 3.5,bar
